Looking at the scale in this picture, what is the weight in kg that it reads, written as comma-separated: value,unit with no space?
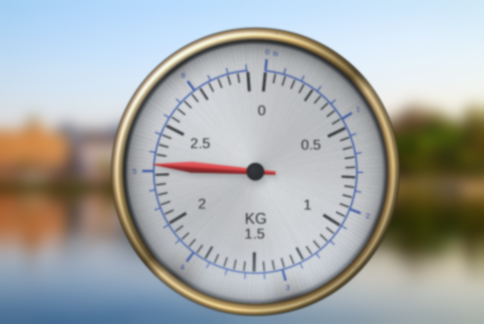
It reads 2.3,kg
